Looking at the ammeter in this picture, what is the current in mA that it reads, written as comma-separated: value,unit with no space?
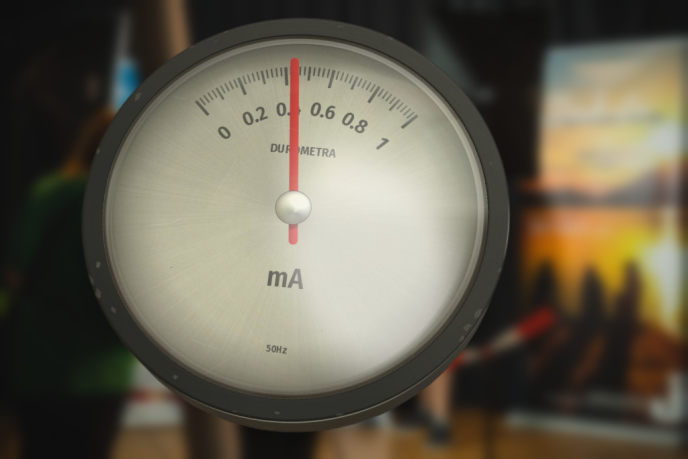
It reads 0.44,mA
